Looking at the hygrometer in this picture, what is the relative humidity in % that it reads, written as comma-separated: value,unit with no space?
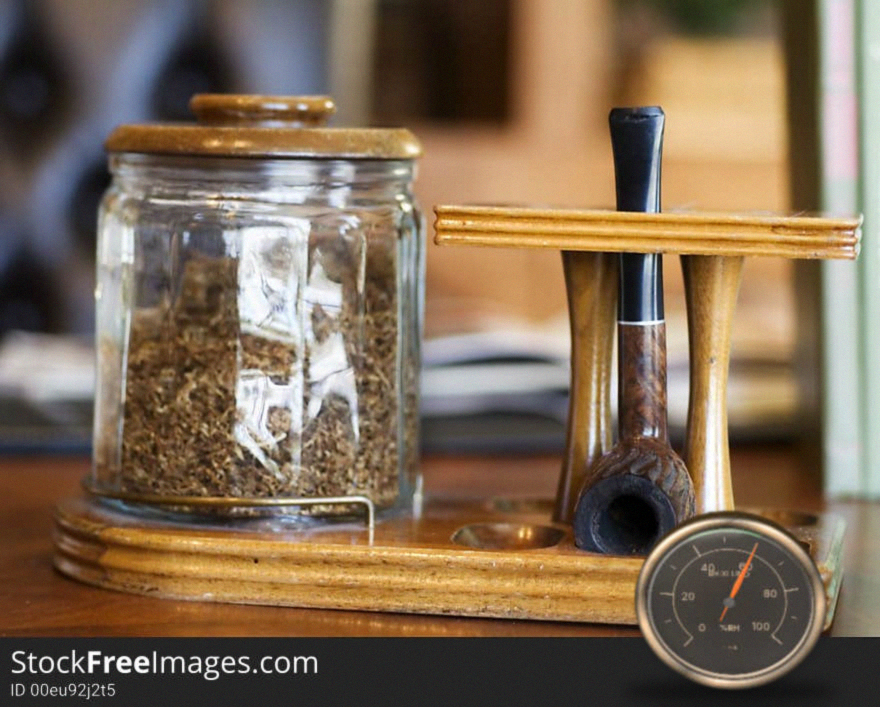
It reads 60,%
